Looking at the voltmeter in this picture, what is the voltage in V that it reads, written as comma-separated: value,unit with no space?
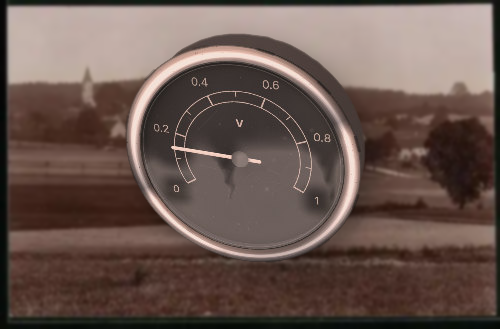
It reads 0.15,V
